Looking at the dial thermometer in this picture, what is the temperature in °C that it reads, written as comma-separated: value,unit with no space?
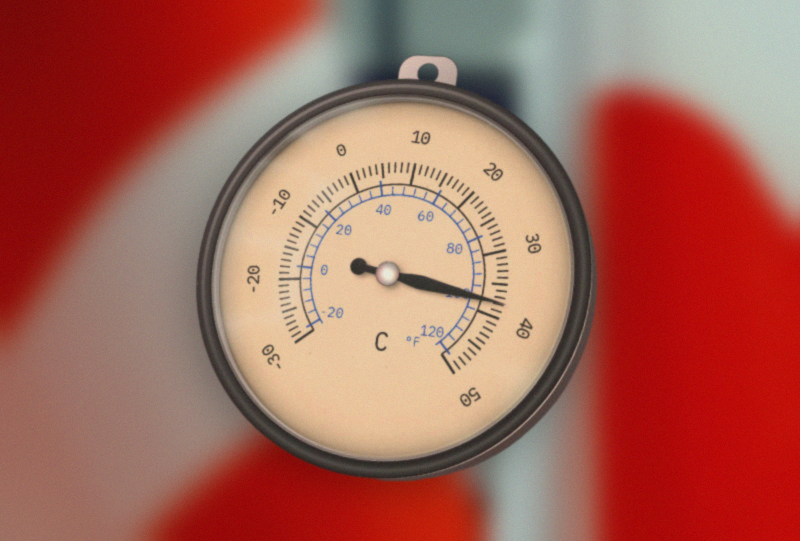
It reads 38,°C
